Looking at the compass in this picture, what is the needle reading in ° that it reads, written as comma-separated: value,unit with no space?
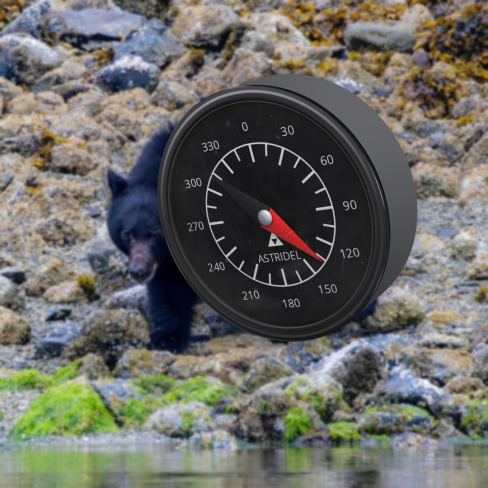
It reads 135,°
